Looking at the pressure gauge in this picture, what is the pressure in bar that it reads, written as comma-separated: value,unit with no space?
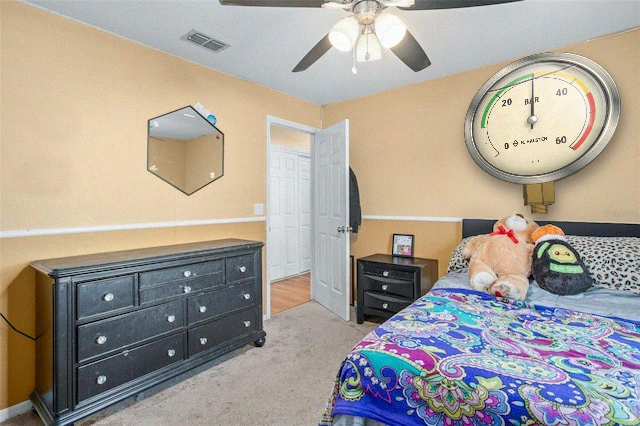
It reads 30,bar
